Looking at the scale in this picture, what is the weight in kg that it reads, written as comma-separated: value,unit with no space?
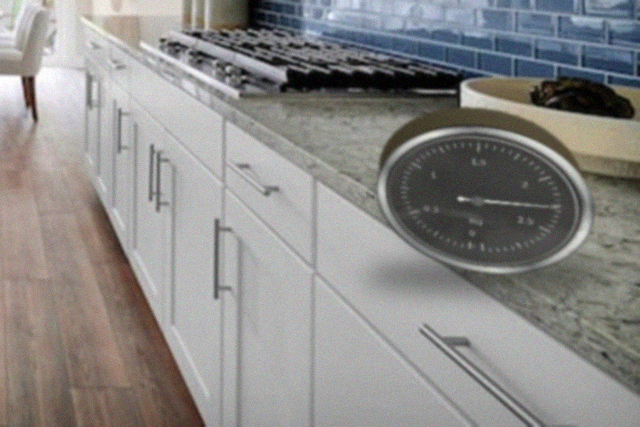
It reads 2.25,kg
